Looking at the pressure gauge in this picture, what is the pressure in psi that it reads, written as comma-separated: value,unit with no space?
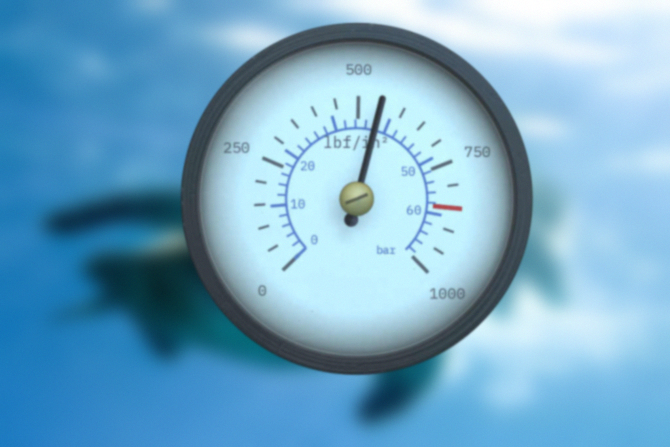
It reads 550,psi
